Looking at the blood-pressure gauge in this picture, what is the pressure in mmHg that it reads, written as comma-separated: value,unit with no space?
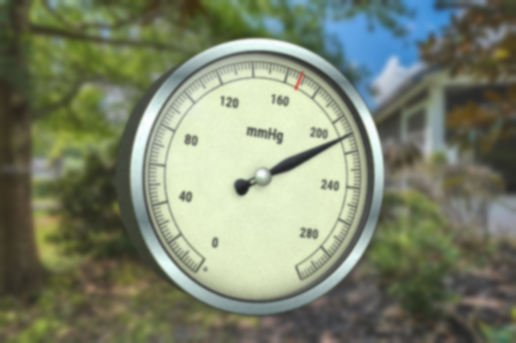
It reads 210,mmHg
